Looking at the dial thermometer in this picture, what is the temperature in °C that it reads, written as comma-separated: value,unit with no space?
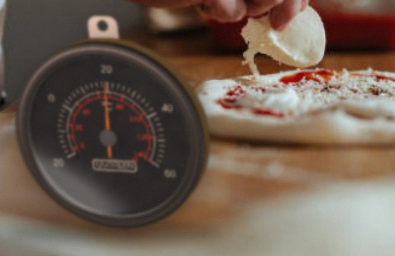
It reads 20,°C
